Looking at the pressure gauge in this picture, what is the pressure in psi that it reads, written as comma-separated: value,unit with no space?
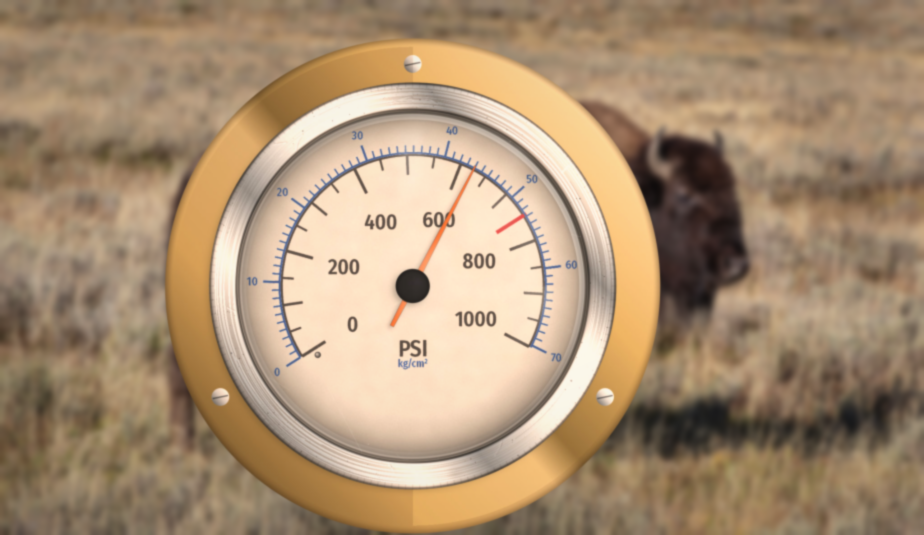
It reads 625,psi
